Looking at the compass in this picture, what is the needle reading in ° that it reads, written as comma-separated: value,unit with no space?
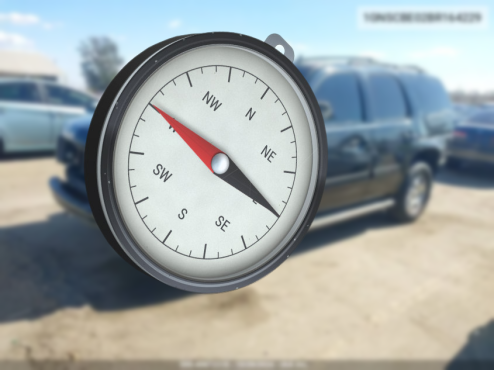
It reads 270,°
